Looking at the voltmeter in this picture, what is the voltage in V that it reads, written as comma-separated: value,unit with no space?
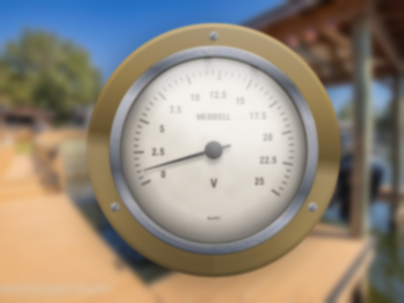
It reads 1,V
